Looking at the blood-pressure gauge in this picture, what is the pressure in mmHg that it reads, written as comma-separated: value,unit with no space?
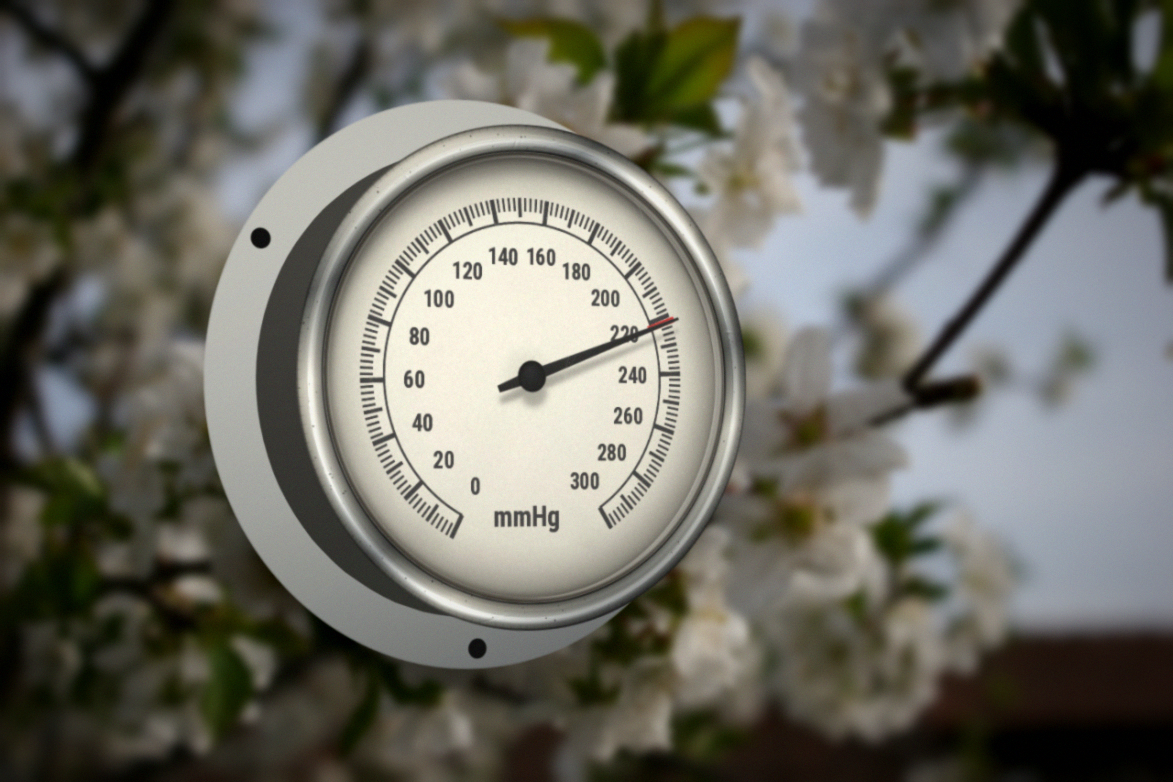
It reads 222,mmHg
